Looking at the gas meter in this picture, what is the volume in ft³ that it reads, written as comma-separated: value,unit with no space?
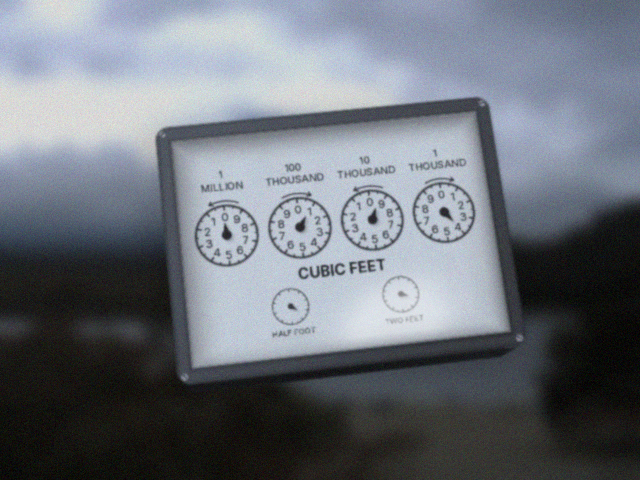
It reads 9400,ft³
